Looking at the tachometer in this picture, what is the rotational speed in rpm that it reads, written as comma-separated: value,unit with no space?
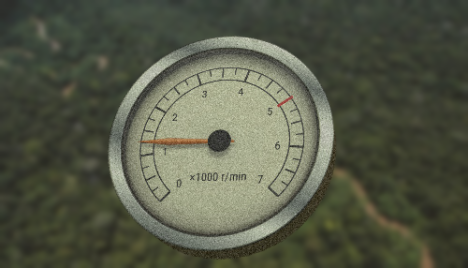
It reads 1250,rpm
